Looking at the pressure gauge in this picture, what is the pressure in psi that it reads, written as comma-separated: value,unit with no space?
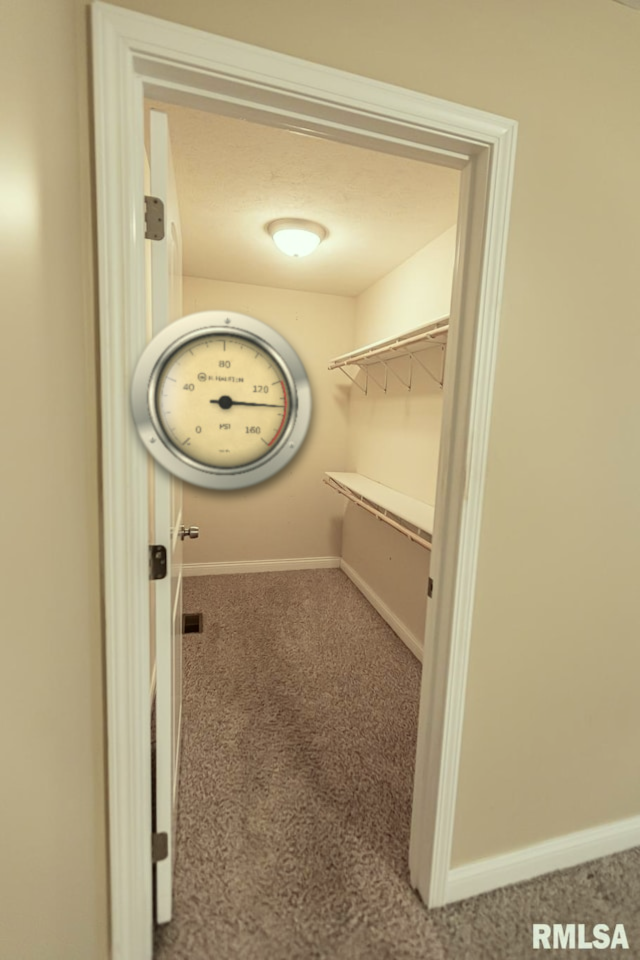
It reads 135,psi
